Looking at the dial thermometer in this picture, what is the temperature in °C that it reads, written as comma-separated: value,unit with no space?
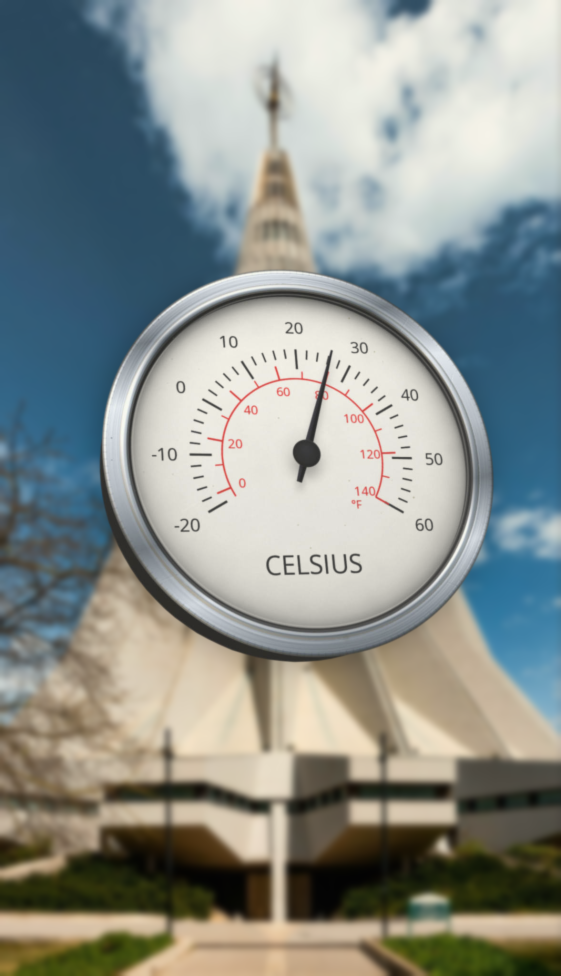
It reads 26,°C
